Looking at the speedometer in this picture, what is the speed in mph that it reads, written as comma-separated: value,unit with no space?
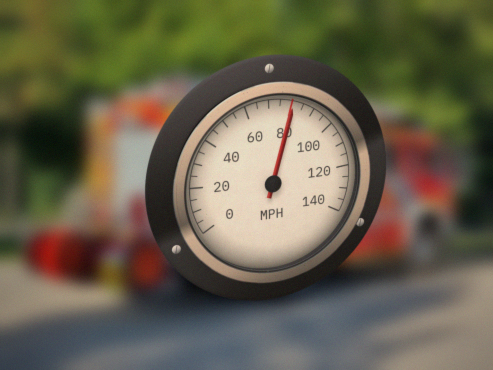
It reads 80,mph
